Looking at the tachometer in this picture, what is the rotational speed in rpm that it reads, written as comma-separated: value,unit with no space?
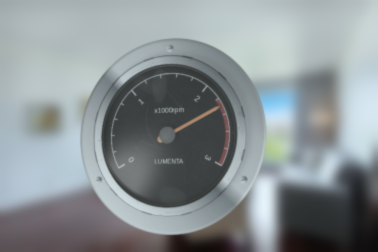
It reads 2300,rpm
